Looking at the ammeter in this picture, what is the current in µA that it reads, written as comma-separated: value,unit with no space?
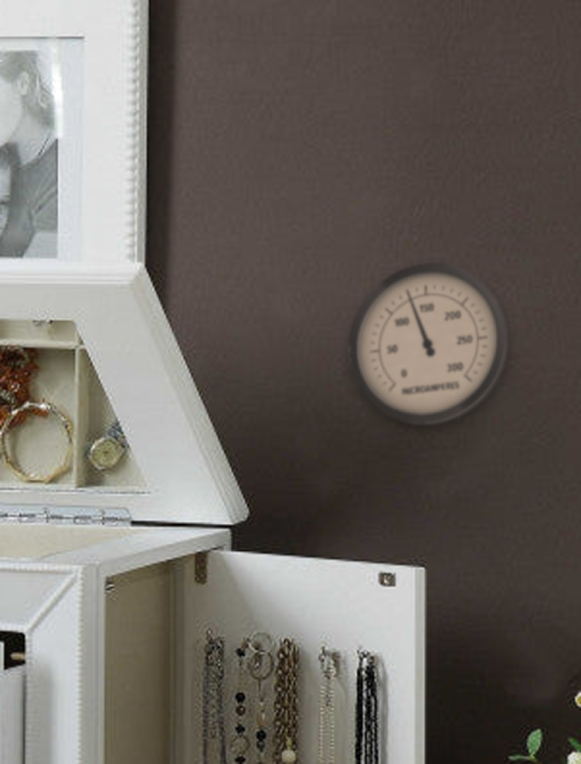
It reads 130,µA
